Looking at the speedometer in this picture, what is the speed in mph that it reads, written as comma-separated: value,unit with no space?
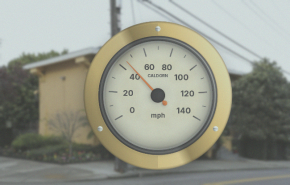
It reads 45,mph
